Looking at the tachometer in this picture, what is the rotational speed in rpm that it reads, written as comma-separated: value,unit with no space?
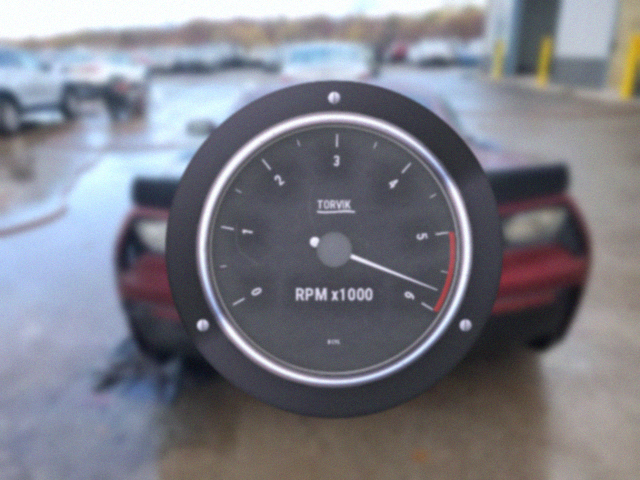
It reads 5750,rpm
